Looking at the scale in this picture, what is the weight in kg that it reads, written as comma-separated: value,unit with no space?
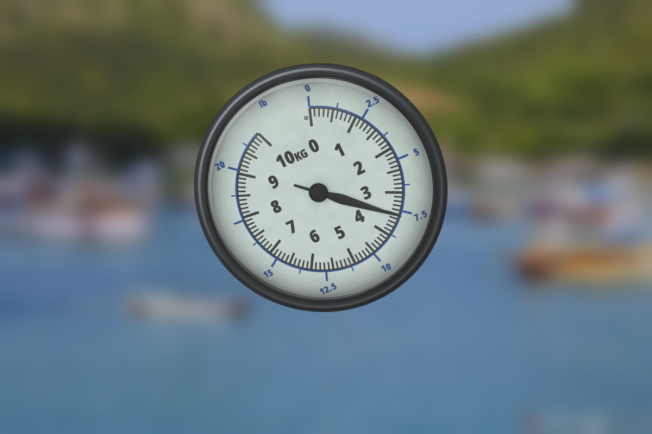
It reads 3.5,kg
